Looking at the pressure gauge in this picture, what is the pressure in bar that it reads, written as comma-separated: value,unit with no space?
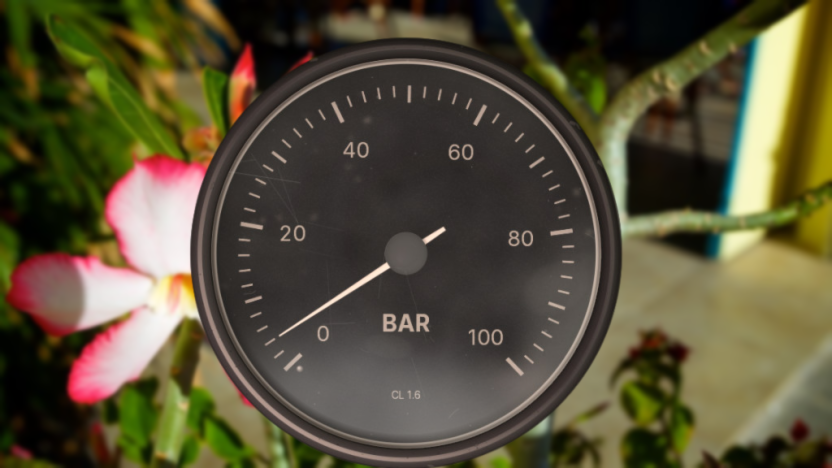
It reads 4,bar
